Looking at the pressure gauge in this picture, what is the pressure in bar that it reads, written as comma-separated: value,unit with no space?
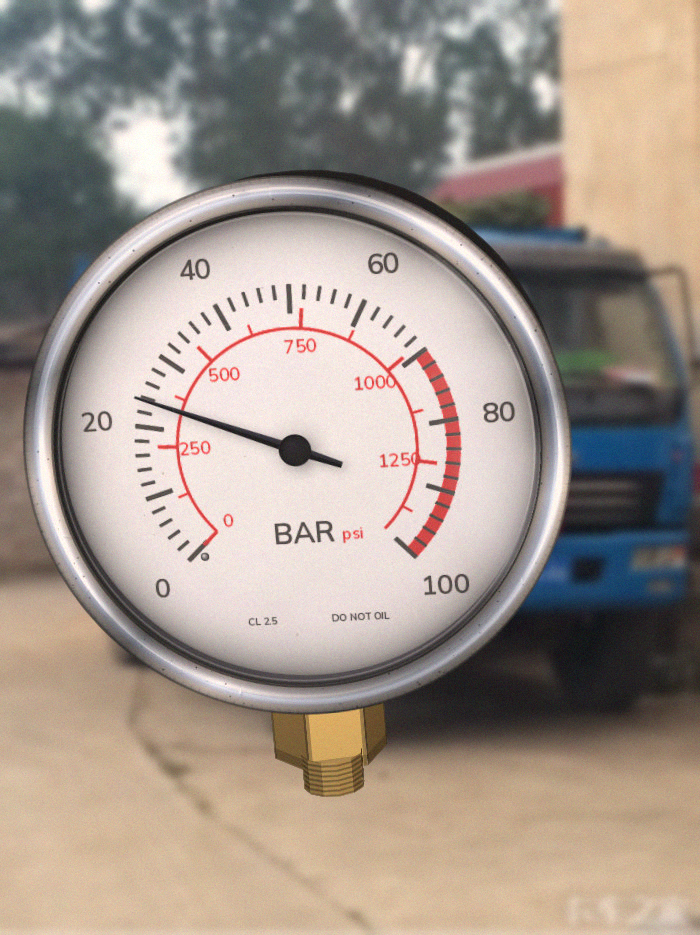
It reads 24,bar
